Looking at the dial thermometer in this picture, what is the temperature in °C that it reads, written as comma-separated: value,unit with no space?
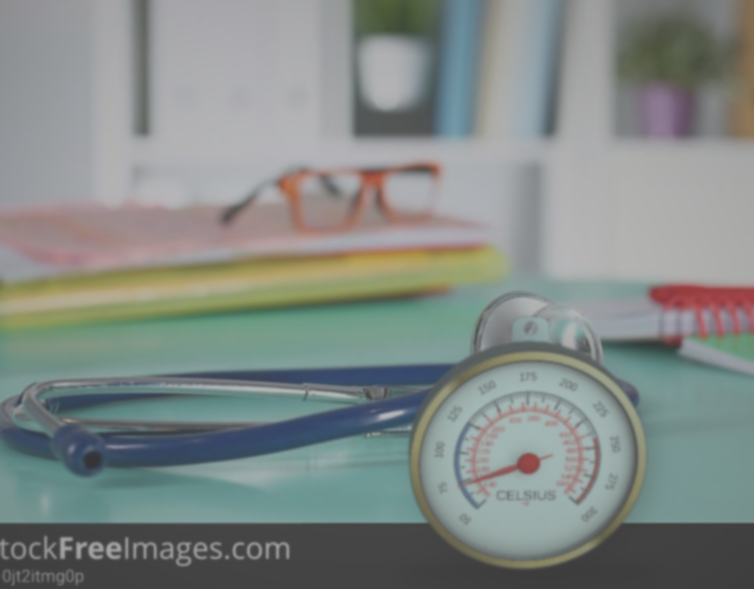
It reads 75,°C
